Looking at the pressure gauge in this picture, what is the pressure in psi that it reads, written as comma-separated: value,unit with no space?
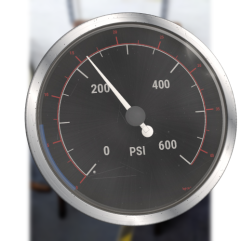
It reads 225,psi
